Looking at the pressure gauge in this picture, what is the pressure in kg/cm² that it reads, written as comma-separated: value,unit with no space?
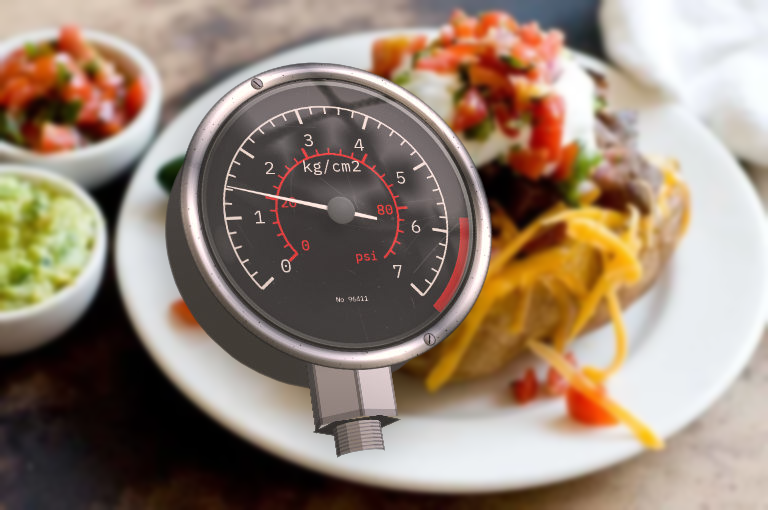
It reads 1.4,kg/cm²
